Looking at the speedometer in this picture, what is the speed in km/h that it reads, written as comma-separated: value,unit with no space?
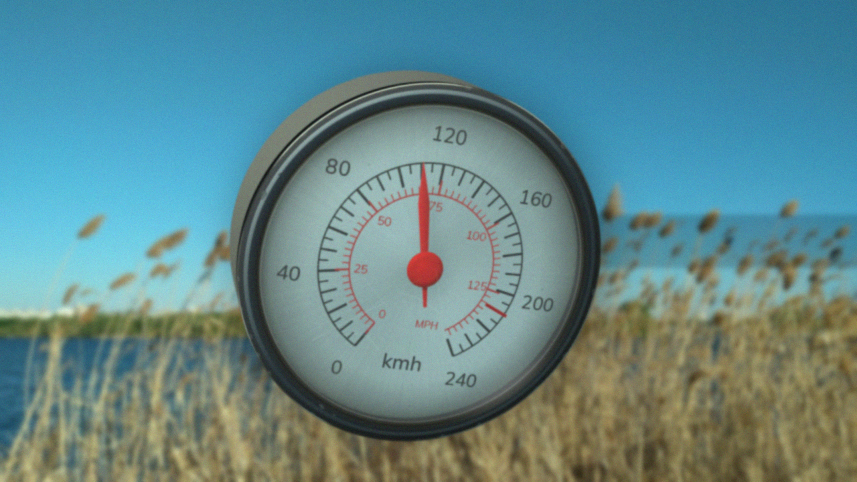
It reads 110,km/h
